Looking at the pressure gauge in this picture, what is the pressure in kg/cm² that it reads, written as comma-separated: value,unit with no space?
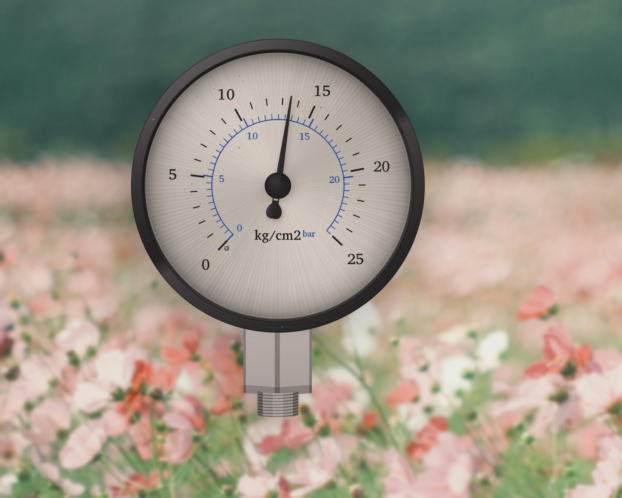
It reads 13.5,kg/cm²
